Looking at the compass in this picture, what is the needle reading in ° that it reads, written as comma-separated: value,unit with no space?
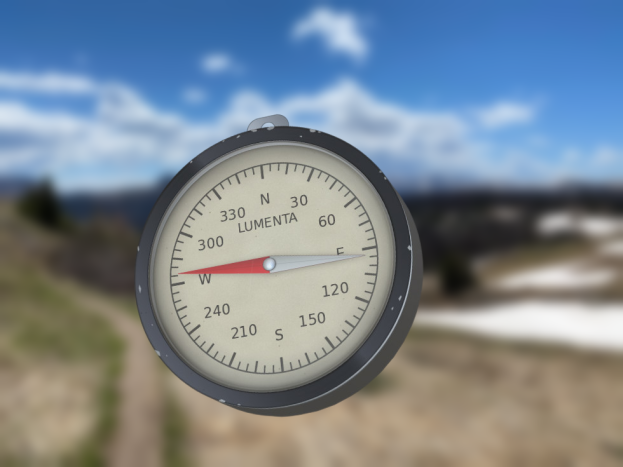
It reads 275,°
